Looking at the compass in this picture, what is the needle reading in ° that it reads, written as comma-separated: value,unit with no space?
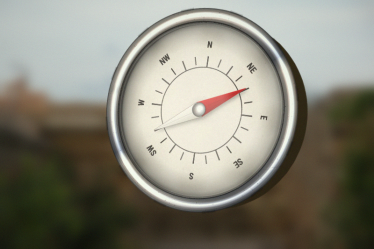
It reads 60,°
